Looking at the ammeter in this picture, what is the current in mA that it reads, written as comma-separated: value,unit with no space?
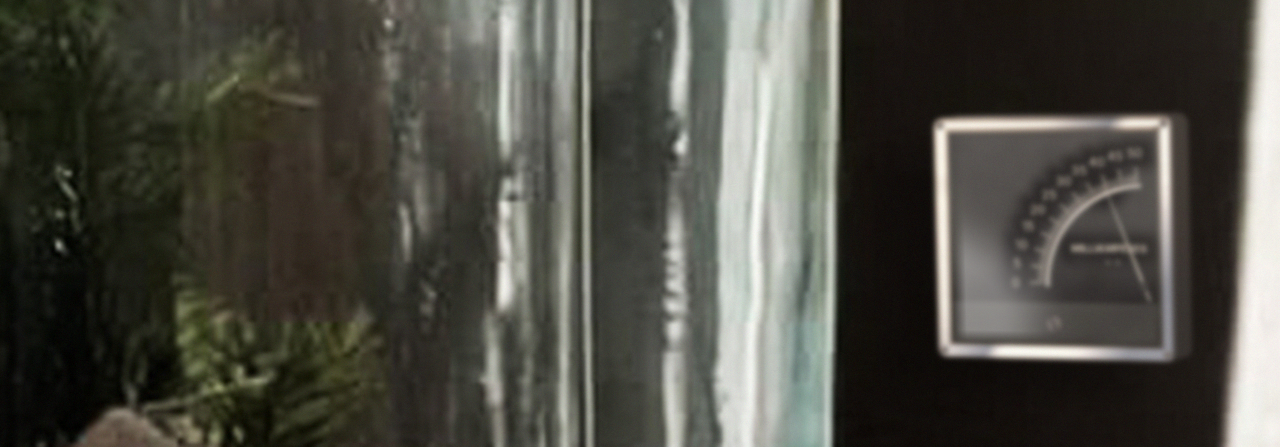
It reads 40,mA
